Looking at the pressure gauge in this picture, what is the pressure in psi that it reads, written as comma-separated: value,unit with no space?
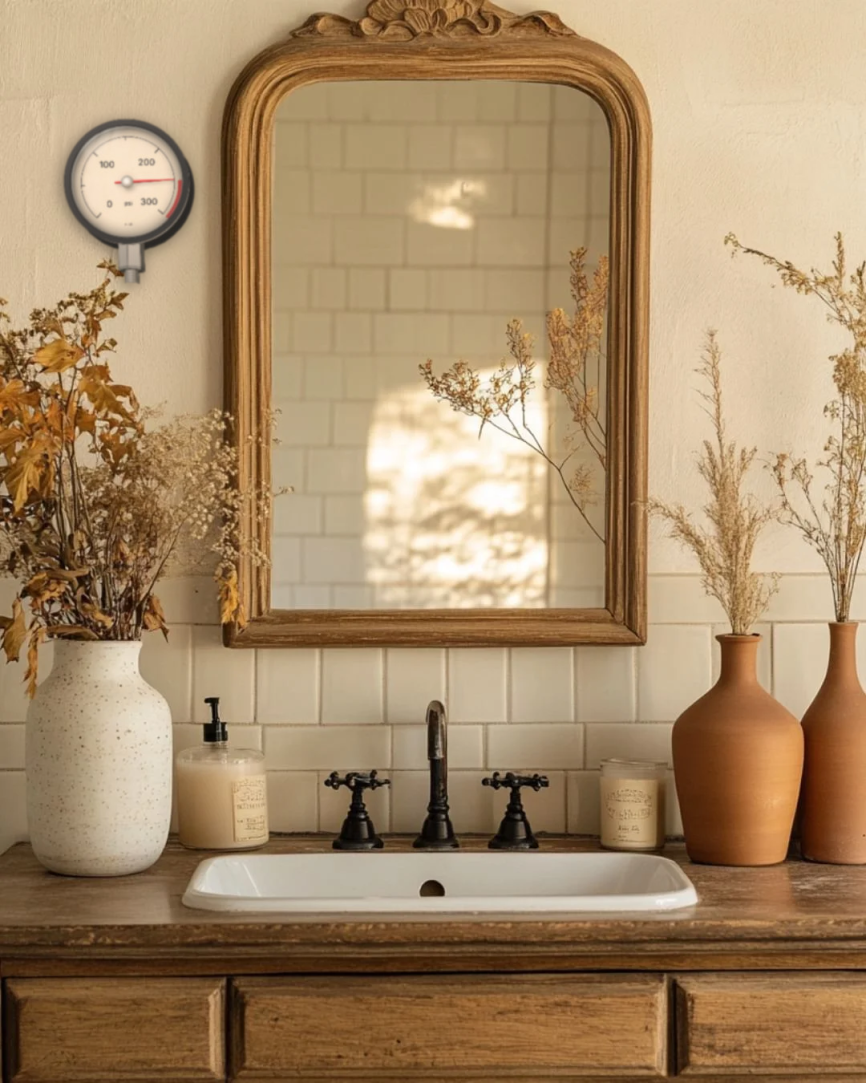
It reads 250,psi
